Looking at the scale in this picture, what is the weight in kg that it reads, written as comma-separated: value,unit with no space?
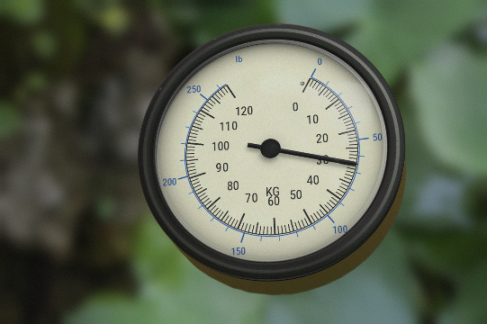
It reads 30,kg
